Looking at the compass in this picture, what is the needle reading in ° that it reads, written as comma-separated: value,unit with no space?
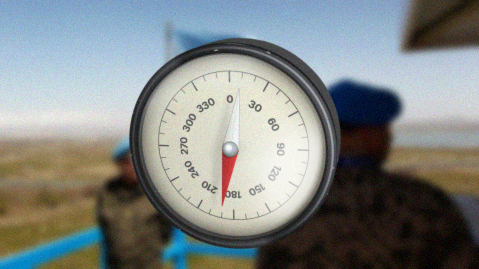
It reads 190,°
